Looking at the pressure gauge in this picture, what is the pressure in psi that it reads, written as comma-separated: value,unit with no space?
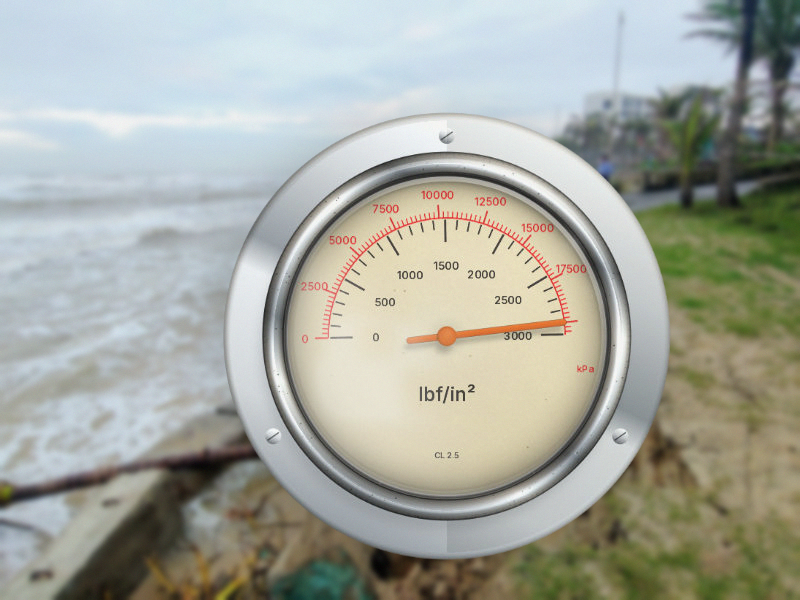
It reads 2900,psi
